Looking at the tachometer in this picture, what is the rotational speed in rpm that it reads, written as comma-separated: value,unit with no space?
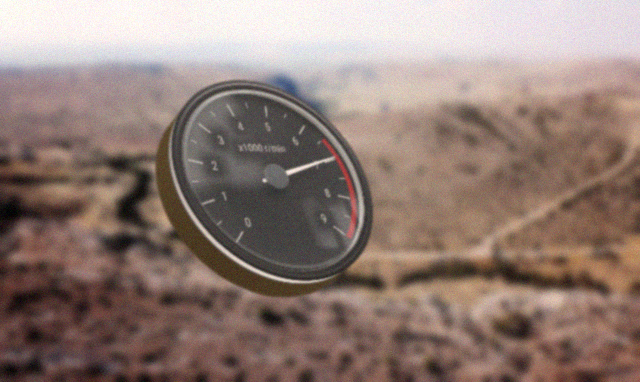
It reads 7000,rpm
